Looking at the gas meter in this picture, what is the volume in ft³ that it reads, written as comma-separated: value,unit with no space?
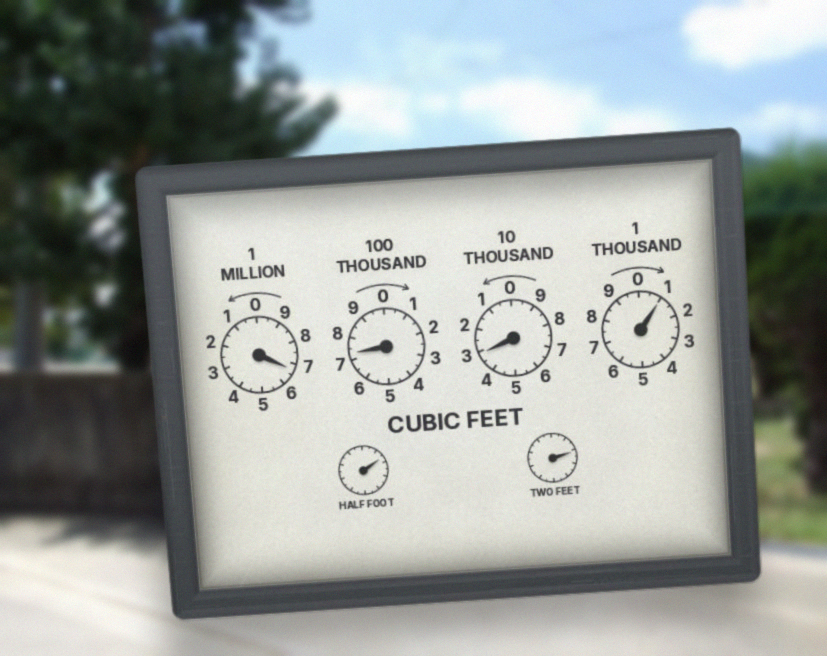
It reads 673100,ft³
